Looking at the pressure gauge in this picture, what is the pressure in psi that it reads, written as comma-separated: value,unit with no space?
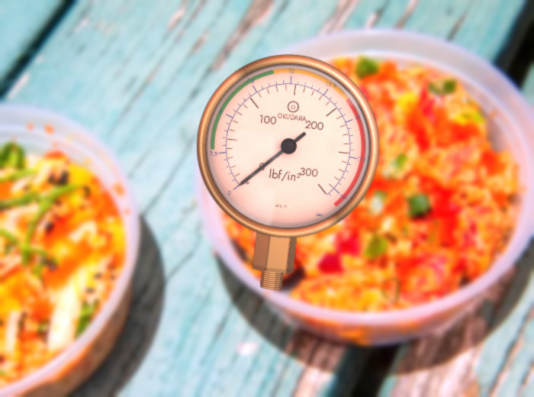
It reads 0,psi
